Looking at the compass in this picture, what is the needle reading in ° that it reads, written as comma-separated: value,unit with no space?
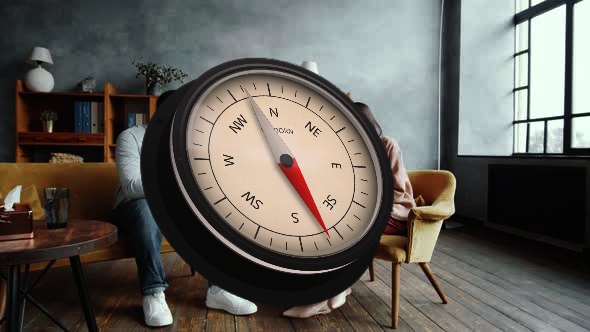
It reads 160,°
